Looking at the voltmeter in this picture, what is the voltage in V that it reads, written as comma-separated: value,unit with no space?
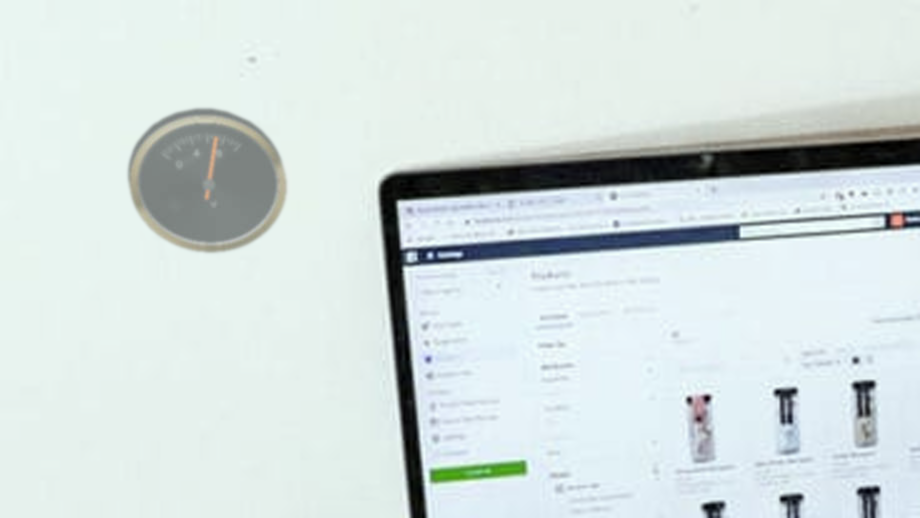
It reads 7,V
